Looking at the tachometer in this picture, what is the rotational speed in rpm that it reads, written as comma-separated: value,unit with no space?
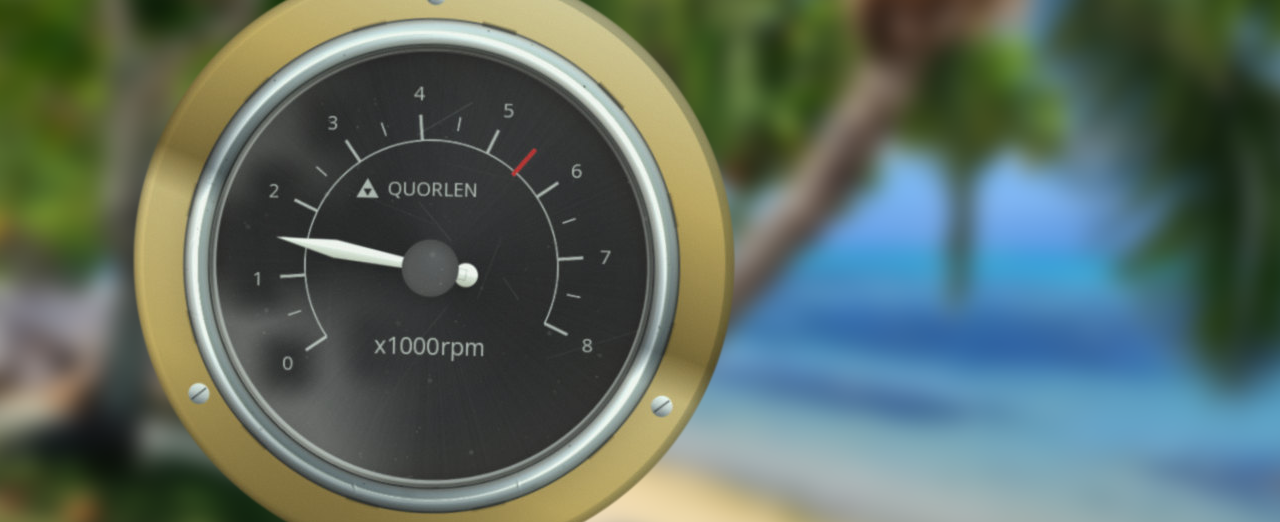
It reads 1500,rpm
